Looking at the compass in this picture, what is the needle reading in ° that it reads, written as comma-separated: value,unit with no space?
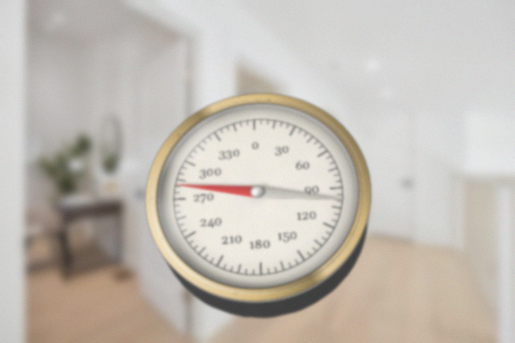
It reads 280,°
